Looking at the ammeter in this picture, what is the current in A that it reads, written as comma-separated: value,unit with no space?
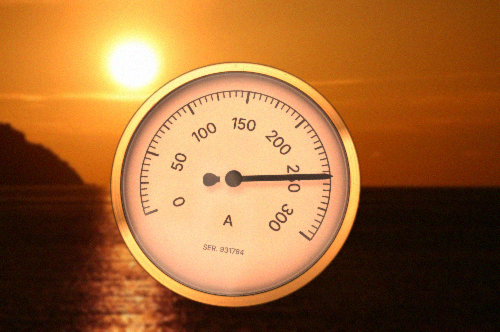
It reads 250,A
